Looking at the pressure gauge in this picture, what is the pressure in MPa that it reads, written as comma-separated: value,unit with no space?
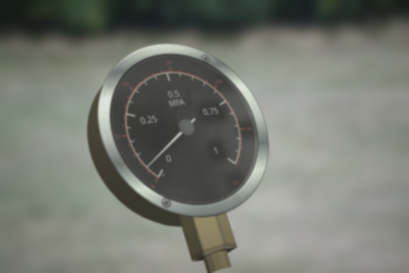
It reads 0.05,MPa
